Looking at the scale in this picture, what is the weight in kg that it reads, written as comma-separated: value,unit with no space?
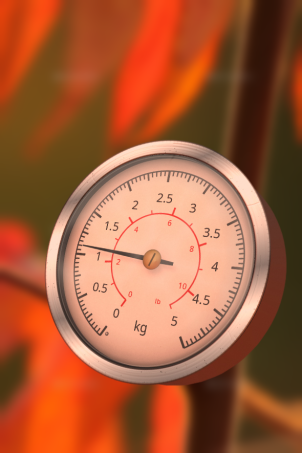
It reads 1.1,kg
